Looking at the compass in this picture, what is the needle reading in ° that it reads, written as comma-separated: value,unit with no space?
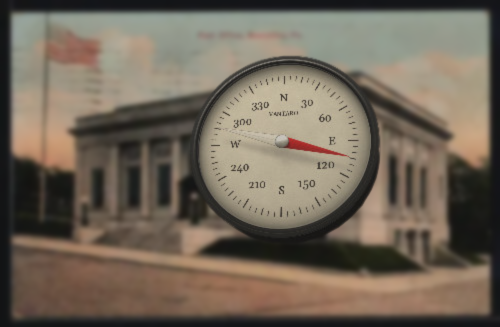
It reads 105,°
